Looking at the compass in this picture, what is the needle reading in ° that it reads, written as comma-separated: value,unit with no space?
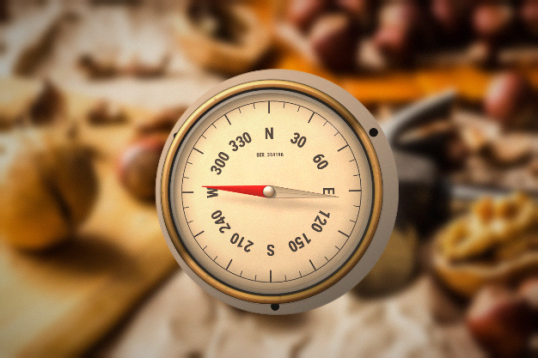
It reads 275,°
